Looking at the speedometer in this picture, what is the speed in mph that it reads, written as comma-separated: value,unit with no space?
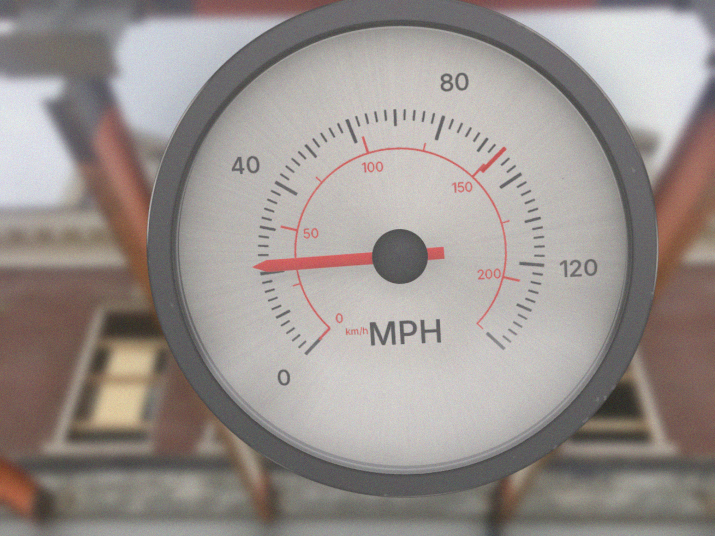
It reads 22,mph
